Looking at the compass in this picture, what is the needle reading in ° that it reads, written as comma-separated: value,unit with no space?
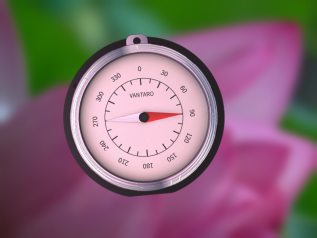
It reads 90,°
